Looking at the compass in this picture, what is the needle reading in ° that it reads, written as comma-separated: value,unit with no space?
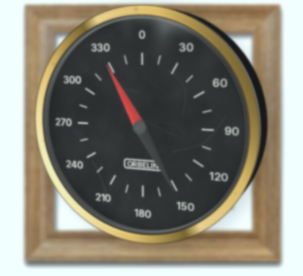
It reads 330,°
